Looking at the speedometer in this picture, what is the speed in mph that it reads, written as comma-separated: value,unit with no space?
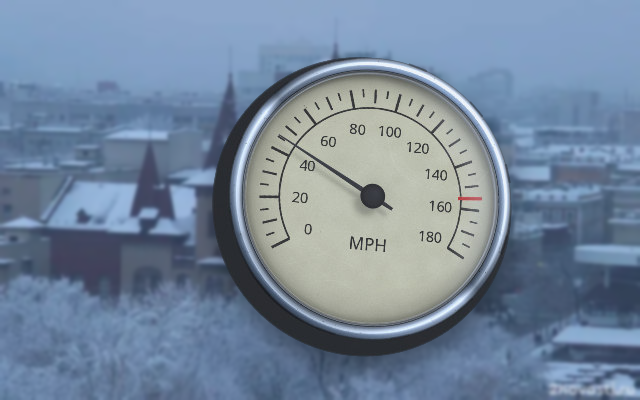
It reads 45,mph
